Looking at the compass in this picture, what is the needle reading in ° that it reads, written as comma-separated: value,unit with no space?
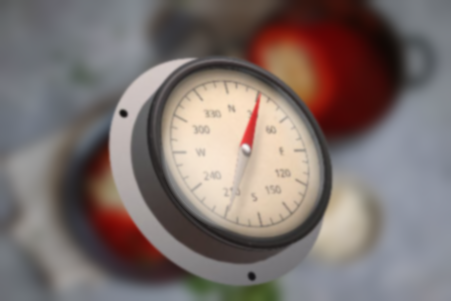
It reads 30,°
